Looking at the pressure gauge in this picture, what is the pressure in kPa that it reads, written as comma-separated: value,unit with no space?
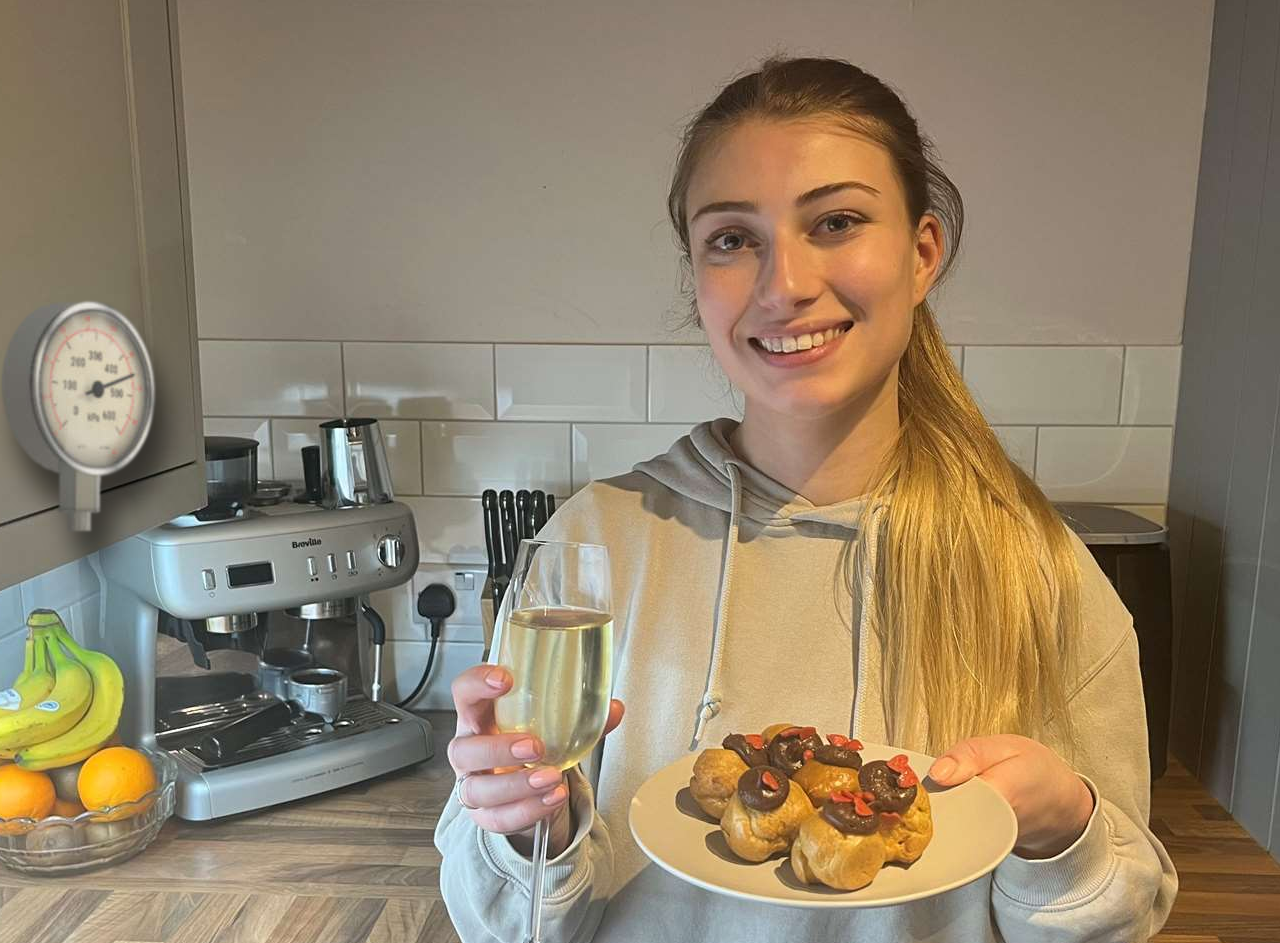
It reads 450,kPa
